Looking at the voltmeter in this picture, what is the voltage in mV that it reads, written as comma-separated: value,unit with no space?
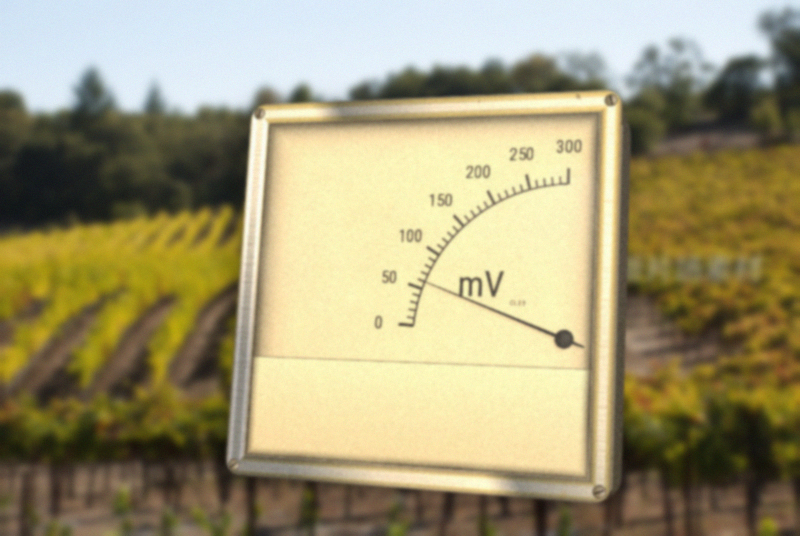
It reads 60,mV
